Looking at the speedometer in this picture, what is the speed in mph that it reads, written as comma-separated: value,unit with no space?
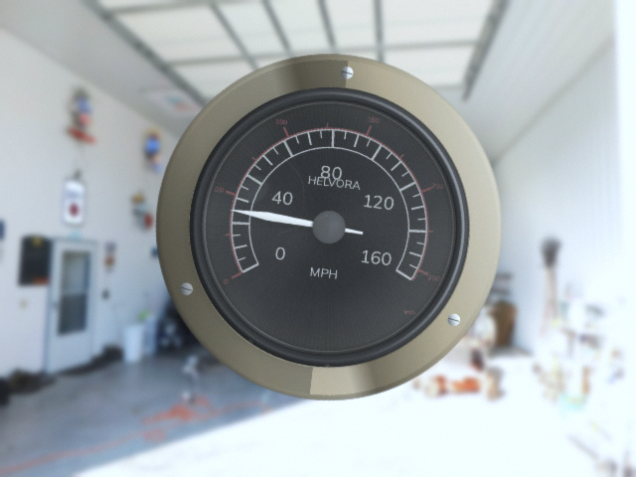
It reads 25,mph
